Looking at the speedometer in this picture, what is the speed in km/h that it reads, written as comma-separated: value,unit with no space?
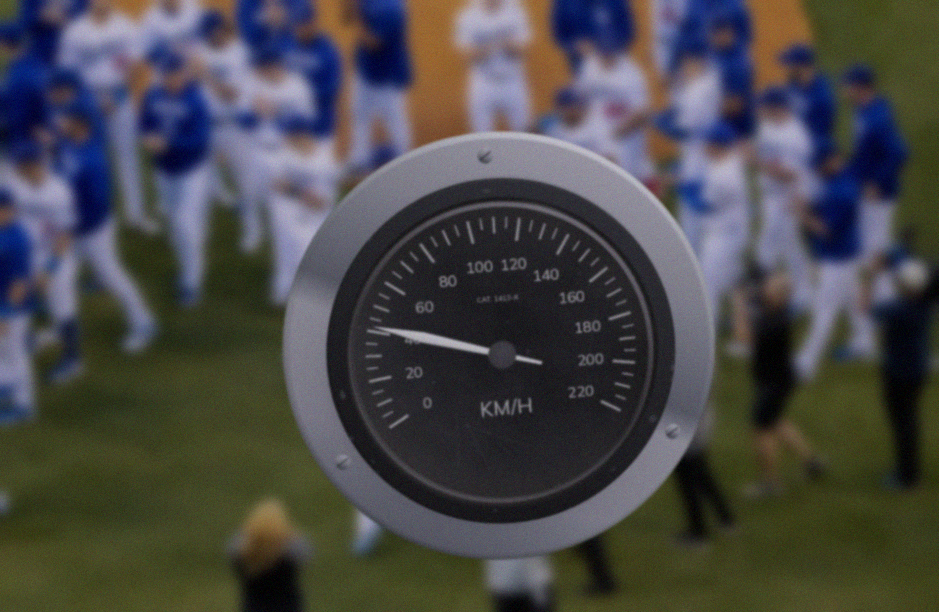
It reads 42.5,km/h
